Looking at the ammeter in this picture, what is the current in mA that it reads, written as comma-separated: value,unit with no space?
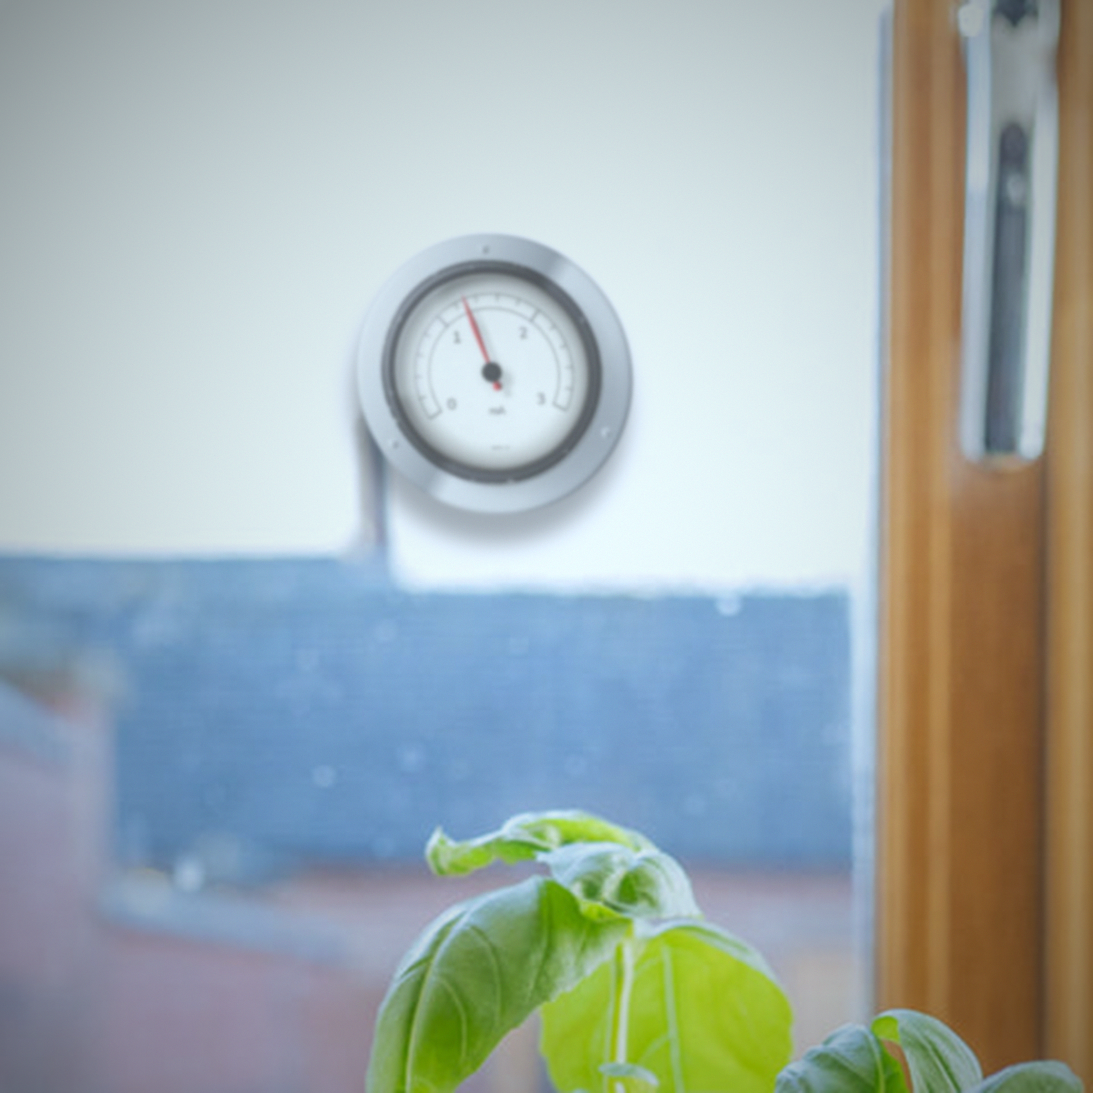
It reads 1.3,mA
